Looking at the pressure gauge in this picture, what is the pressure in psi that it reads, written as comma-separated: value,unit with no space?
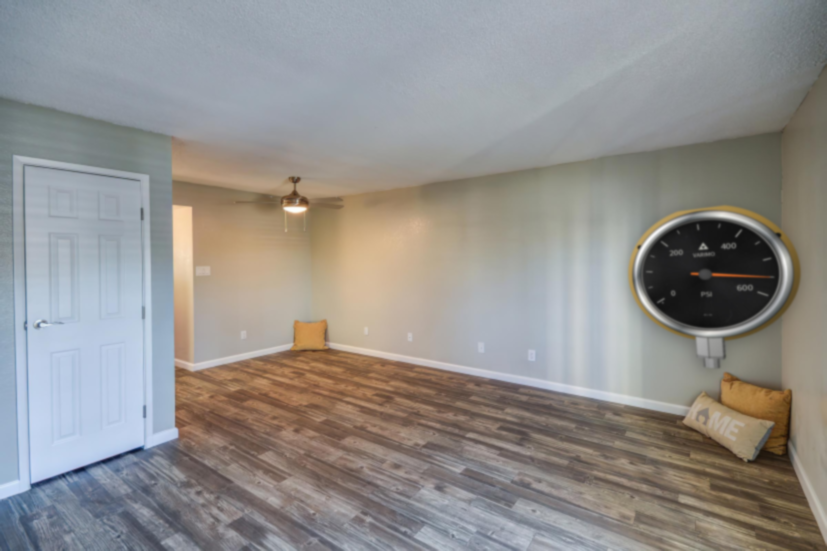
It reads 550,psi
